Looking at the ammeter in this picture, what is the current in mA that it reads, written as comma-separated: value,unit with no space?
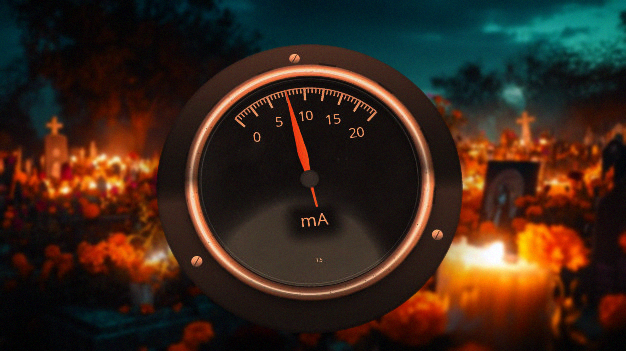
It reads 7.5,mA
